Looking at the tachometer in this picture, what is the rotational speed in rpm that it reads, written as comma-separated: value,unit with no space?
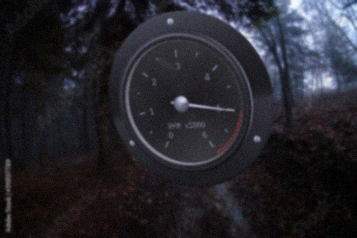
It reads 5000,rpm
